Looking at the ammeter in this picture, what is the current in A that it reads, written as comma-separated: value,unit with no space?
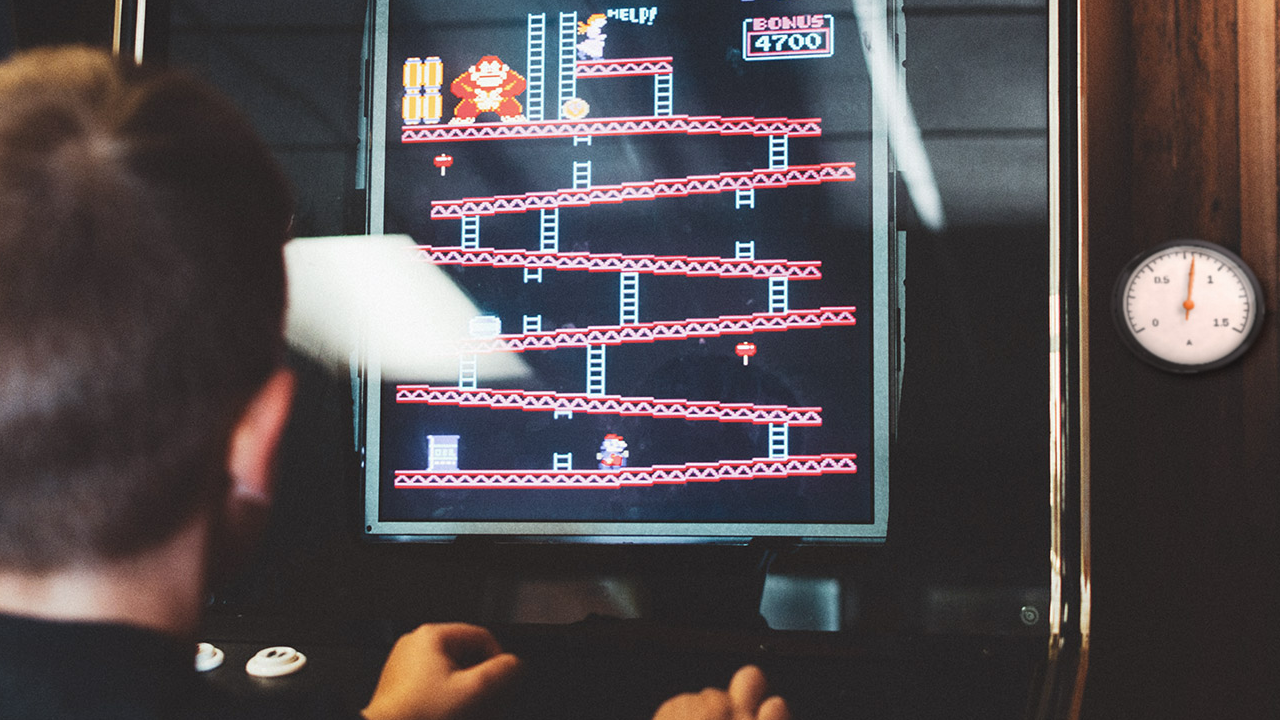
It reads 0.8,A
